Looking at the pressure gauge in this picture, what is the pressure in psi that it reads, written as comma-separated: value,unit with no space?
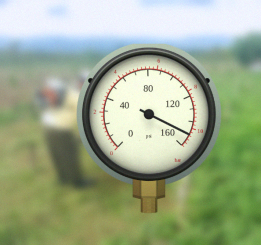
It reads 150,psi
